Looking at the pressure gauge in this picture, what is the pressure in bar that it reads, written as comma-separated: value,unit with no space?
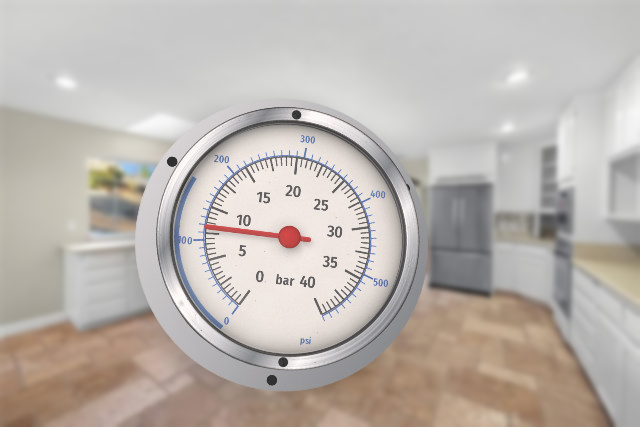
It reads 8,bar
